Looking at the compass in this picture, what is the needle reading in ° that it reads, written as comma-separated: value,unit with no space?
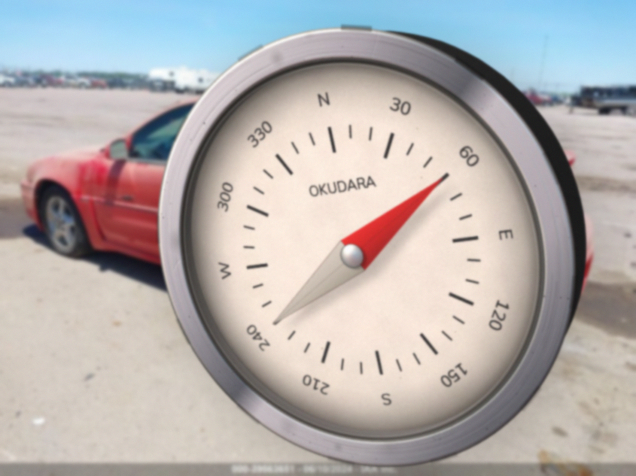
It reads 60,°
